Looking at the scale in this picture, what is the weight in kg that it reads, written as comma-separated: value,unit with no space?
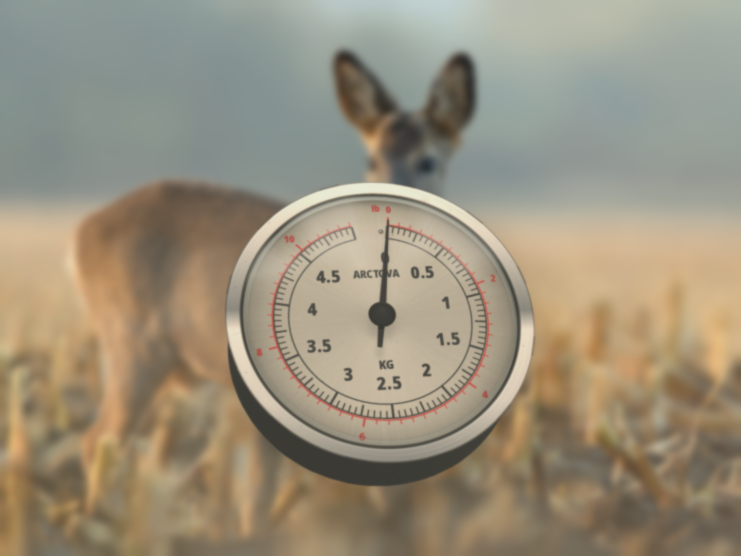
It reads 0,kg
